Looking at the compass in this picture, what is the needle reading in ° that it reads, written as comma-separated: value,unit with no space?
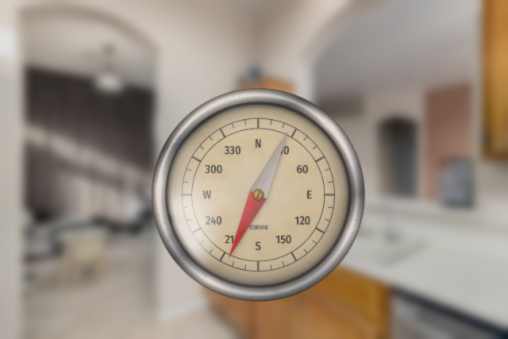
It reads 205,°
